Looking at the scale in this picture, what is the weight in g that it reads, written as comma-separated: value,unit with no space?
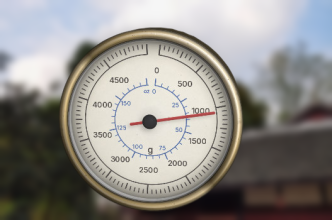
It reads 1050,g
